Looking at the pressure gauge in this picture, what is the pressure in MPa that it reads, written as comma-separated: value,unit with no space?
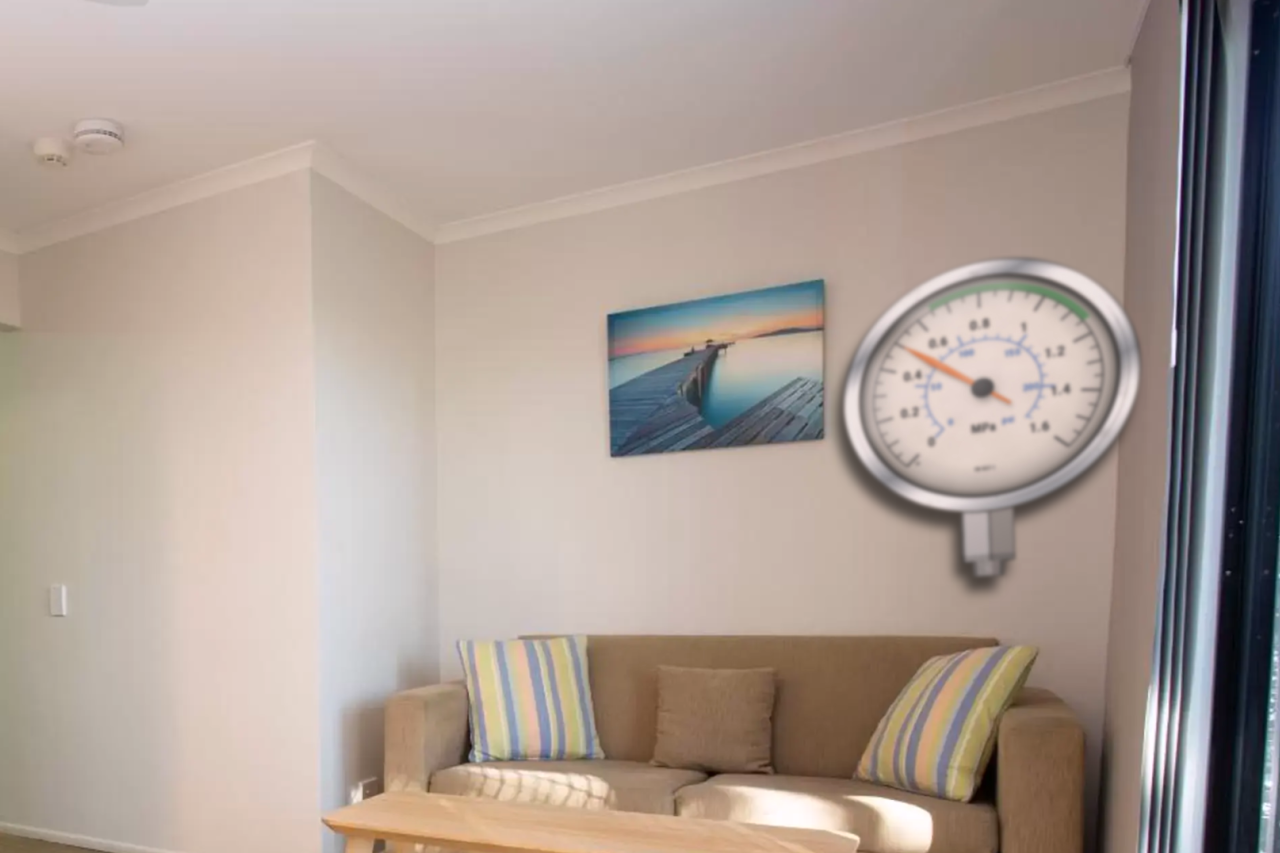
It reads 0.5,MPa
